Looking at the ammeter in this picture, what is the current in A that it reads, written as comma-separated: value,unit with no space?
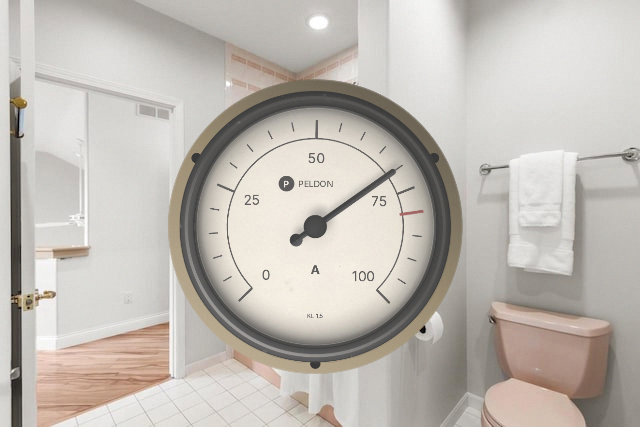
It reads 70,A
